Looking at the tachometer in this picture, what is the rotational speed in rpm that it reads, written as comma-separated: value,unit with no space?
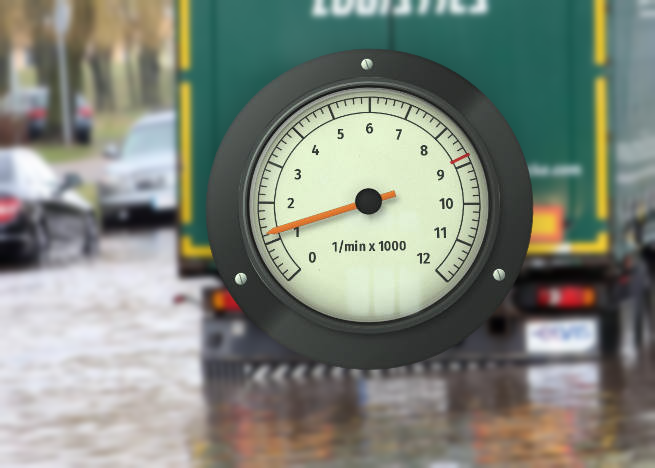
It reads 1200,rpm
